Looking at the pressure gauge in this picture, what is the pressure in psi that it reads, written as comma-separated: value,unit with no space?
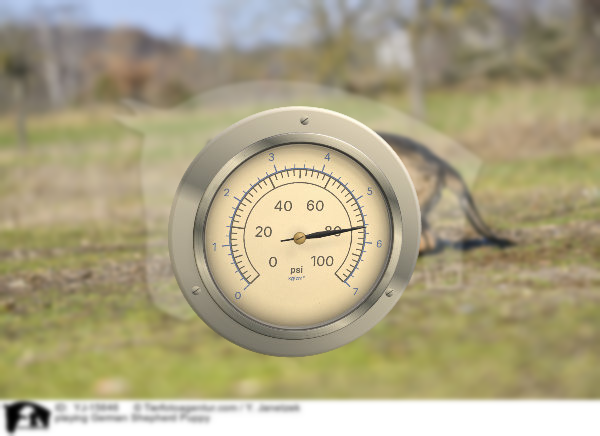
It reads 80,psi
